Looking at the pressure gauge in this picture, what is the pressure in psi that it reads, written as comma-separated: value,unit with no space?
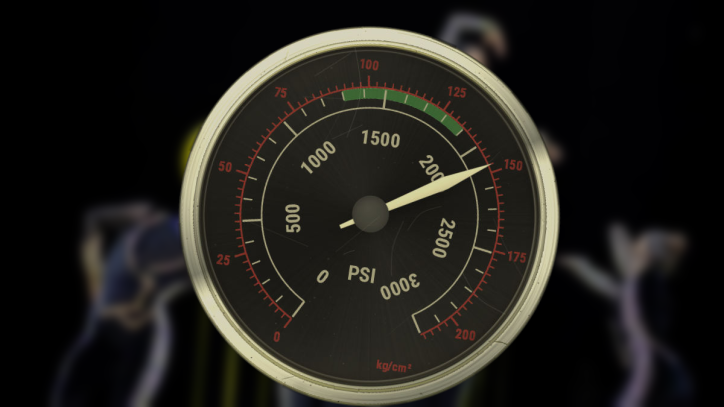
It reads 2100,psi
